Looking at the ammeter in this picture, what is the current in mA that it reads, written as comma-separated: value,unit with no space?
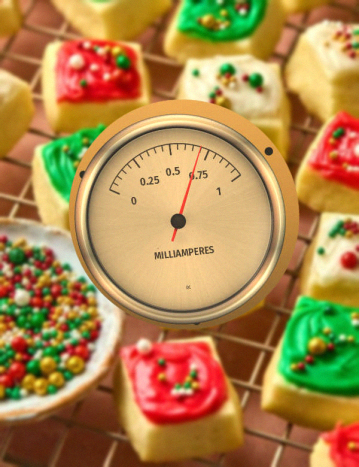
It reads 0.7,mA
